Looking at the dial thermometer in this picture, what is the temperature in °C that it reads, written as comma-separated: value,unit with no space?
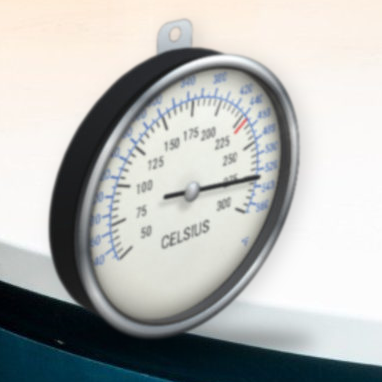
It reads 275,°C
